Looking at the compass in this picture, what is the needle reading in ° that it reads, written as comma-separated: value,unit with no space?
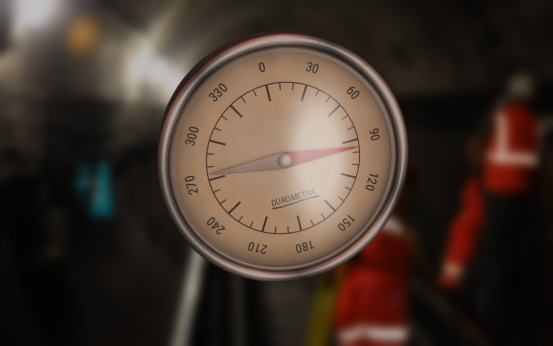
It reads 95,°
